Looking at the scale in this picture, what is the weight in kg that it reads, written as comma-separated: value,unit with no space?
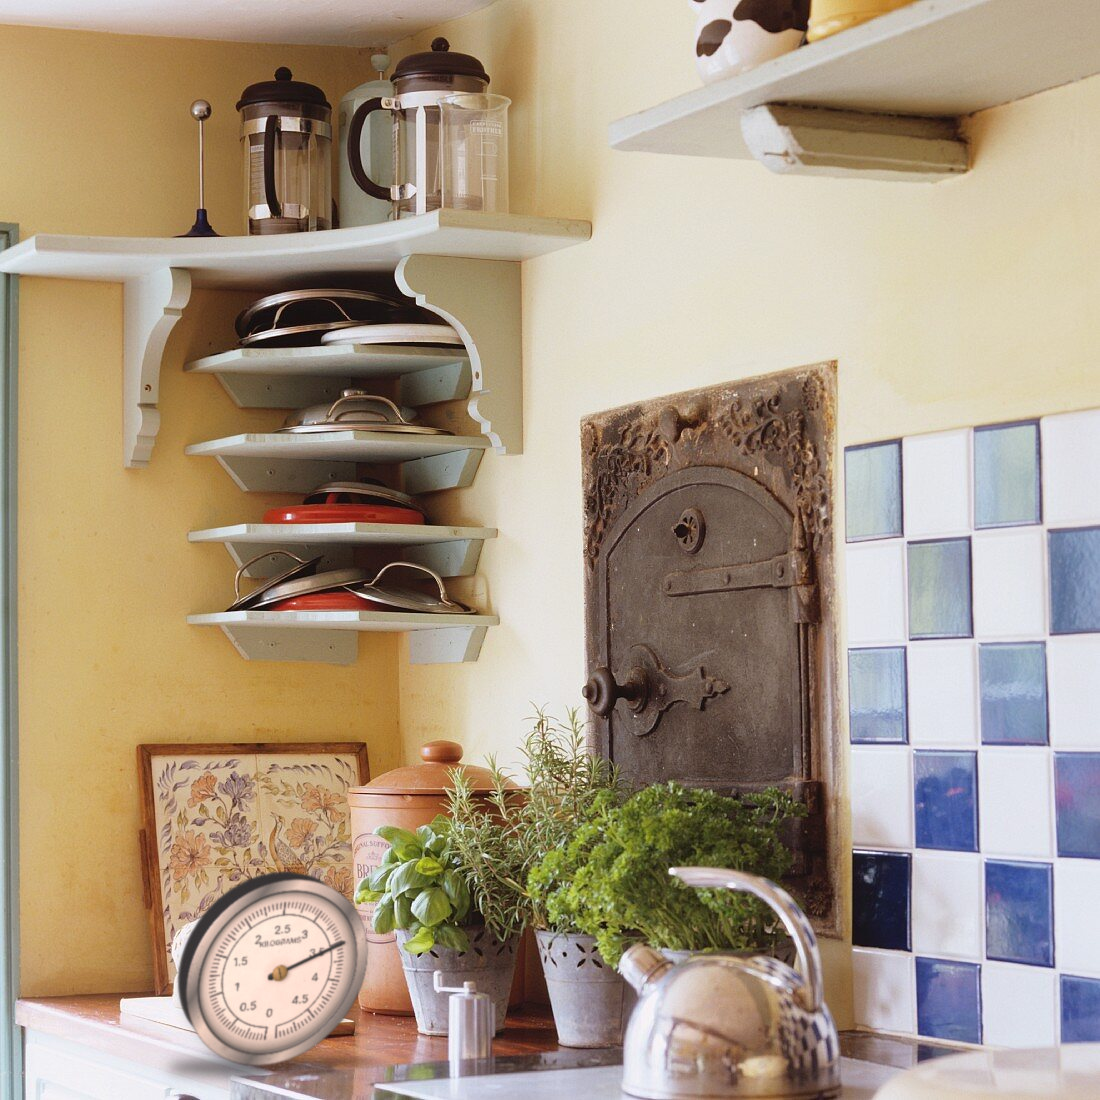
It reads 3.5,kg
